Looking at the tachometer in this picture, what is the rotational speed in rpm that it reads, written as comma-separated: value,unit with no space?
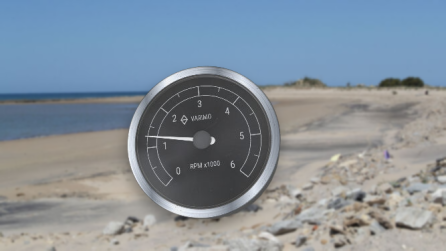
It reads 1250,rpm
